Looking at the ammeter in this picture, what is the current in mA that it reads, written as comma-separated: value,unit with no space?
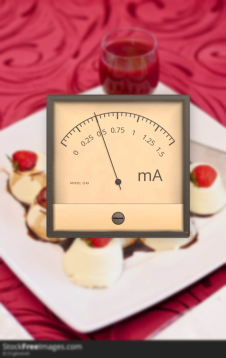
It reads 0.5,mA
